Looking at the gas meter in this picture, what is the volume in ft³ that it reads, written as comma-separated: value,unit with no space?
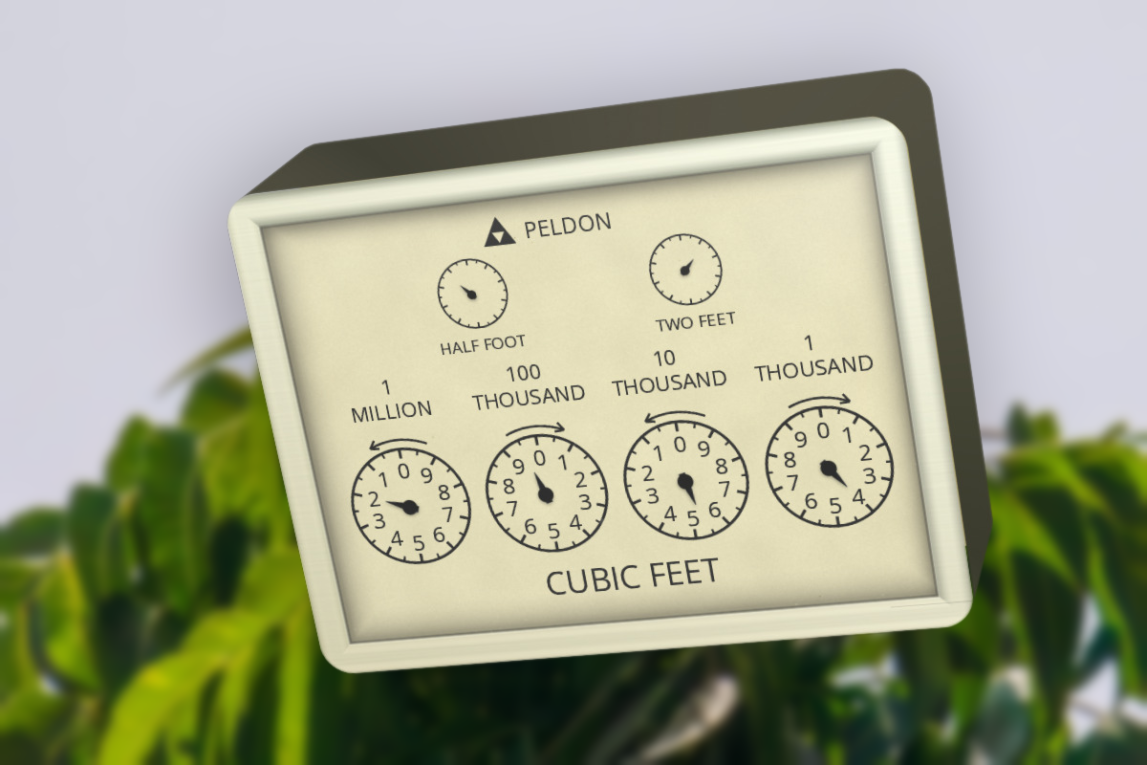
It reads 195400,ft³
